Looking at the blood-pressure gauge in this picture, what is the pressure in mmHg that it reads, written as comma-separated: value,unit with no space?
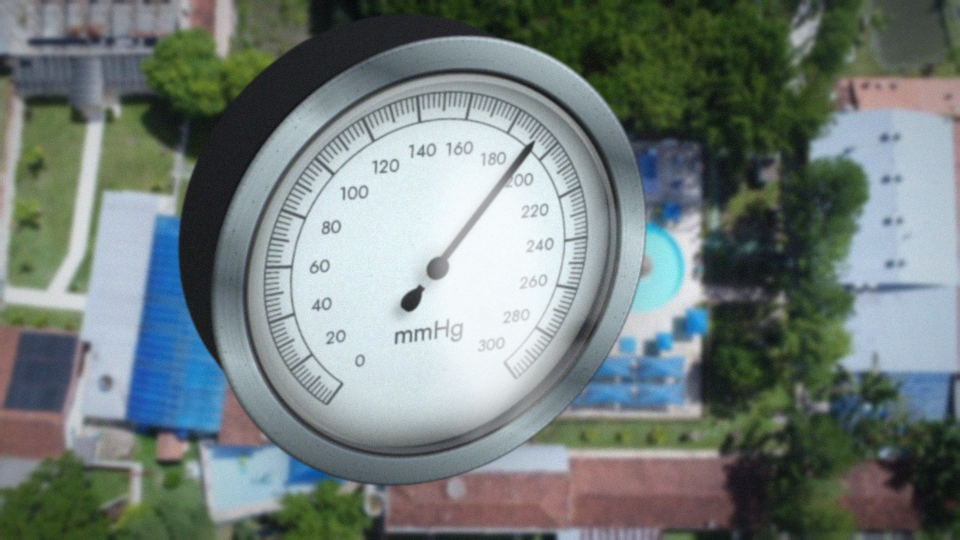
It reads 190,mmHg
